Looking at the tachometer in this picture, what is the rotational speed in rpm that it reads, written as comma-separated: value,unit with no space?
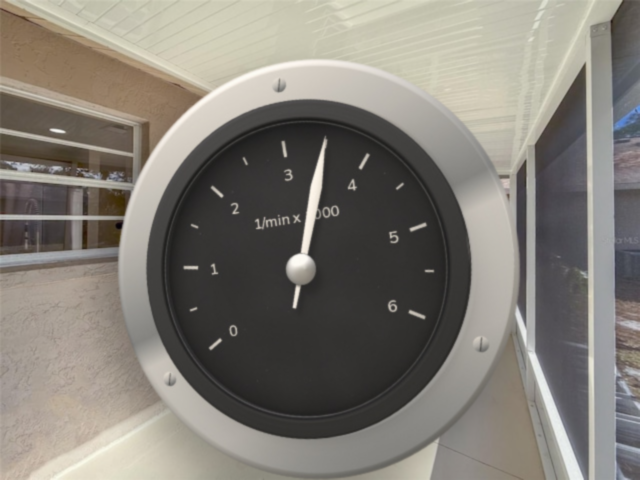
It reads 3500,rpm
